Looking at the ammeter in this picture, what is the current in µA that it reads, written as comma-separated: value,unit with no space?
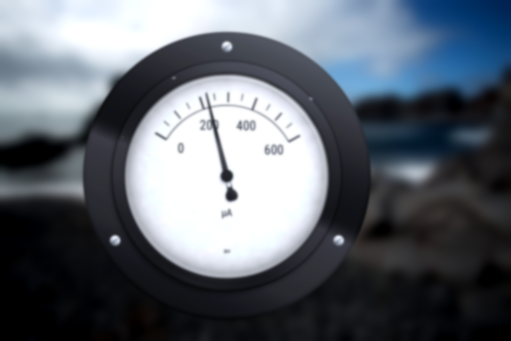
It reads 225,µA
